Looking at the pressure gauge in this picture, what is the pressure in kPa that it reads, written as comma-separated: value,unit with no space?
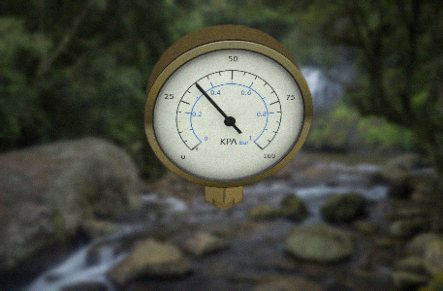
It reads 35,kPa
